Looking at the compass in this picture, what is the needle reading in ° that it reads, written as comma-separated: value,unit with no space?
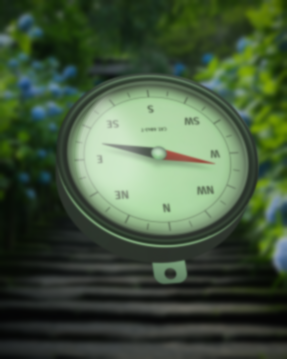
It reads 285,°
